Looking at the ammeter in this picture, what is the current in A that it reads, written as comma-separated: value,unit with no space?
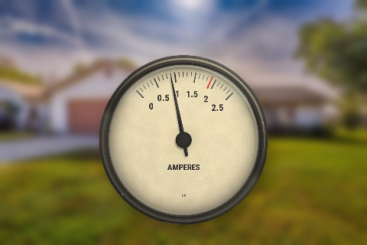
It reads 0.9,A
